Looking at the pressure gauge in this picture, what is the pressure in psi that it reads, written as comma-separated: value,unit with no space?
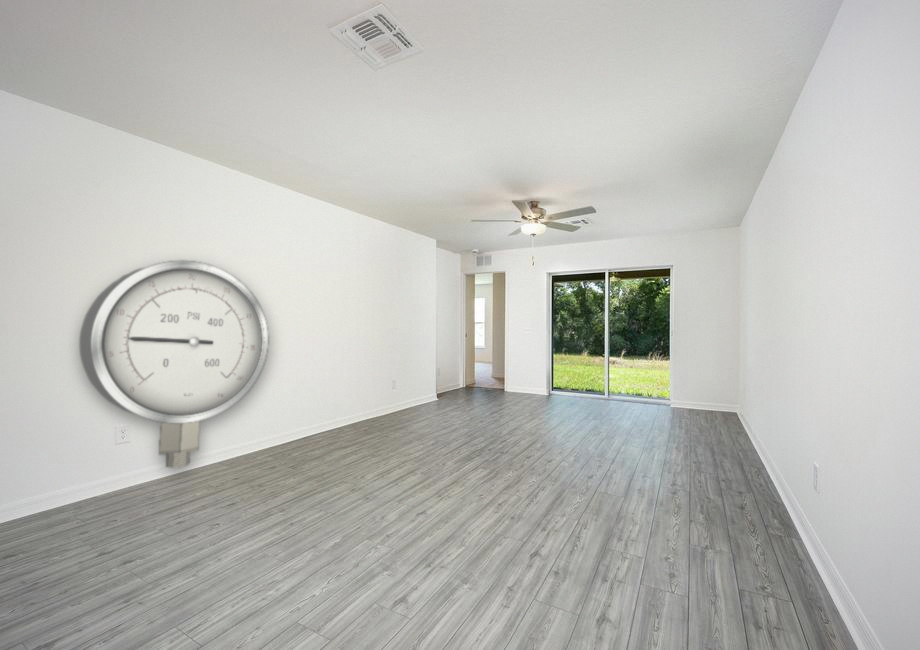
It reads 100,psi
